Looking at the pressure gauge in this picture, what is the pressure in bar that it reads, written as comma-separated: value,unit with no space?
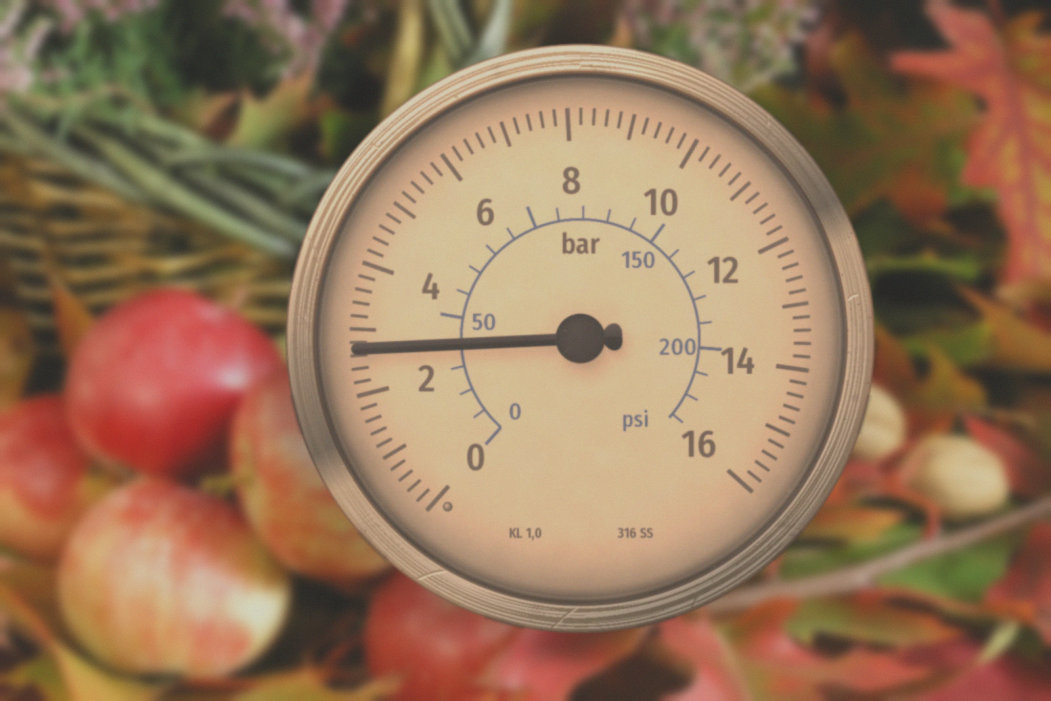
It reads 2.7,bar
